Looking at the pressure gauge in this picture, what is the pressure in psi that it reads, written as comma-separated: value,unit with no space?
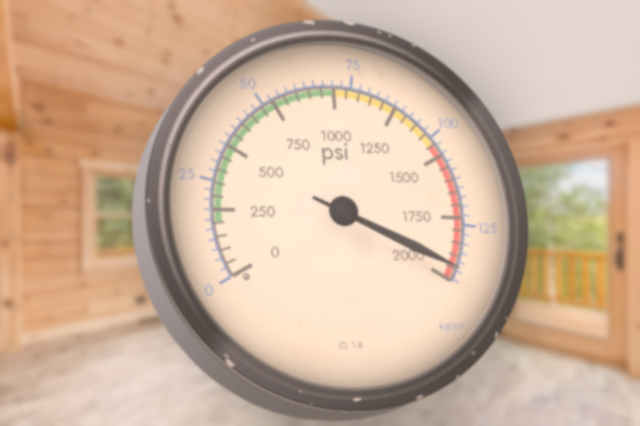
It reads 1950,psi
